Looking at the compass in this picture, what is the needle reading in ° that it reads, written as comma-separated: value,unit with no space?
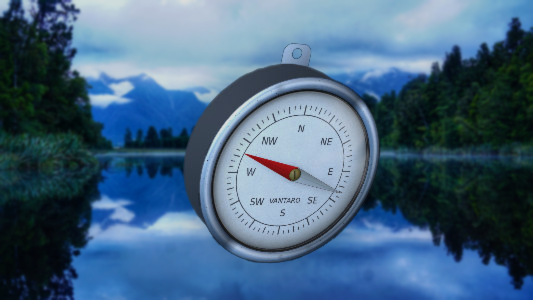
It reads 290,°
